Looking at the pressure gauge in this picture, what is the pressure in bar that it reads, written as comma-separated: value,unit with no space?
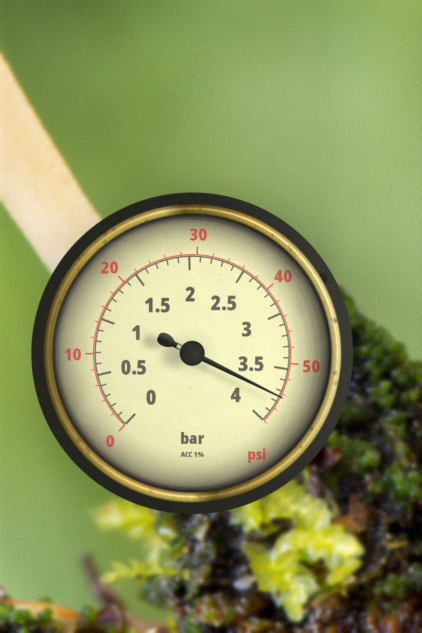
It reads 3.75,bar
